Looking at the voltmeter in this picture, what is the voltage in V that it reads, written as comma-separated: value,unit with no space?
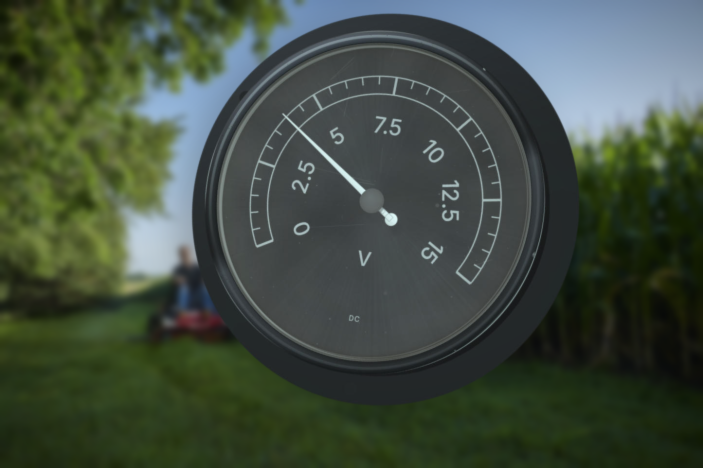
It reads 4,V
